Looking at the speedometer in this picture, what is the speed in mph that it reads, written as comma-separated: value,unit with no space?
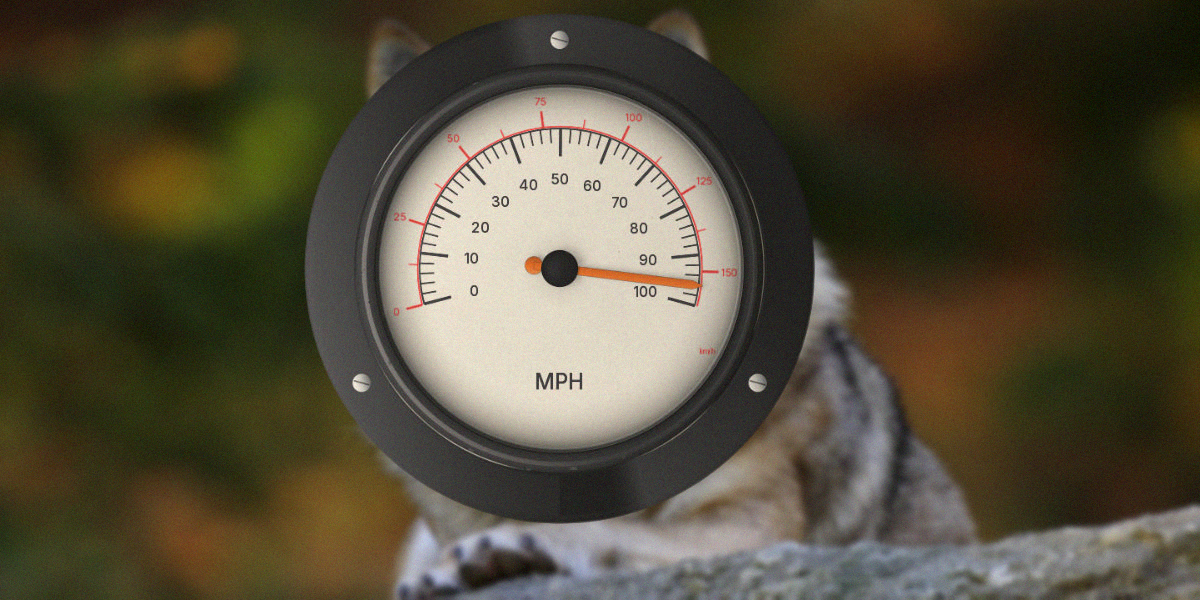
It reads 96,mph
